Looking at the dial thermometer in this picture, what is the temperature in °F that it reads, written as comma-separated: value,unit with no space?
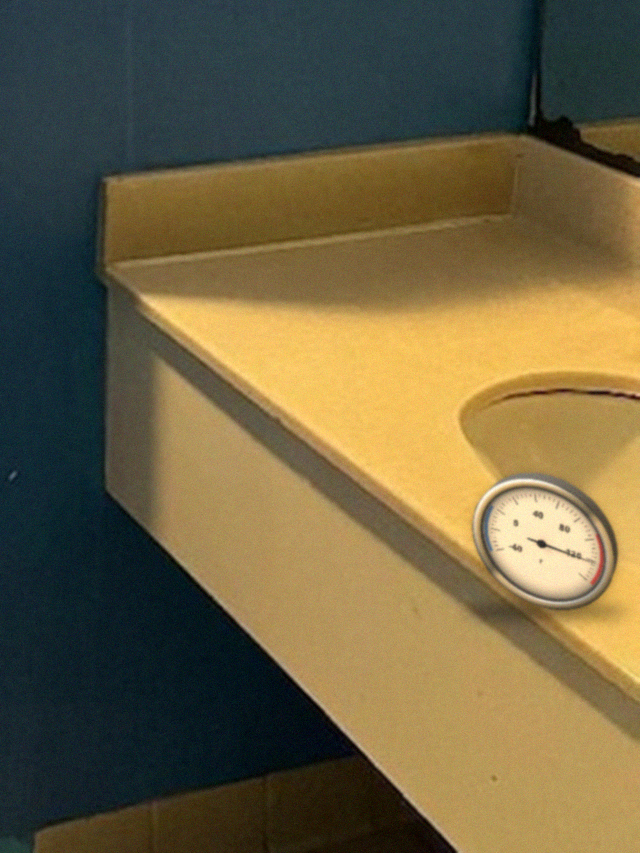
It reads 120,°F
